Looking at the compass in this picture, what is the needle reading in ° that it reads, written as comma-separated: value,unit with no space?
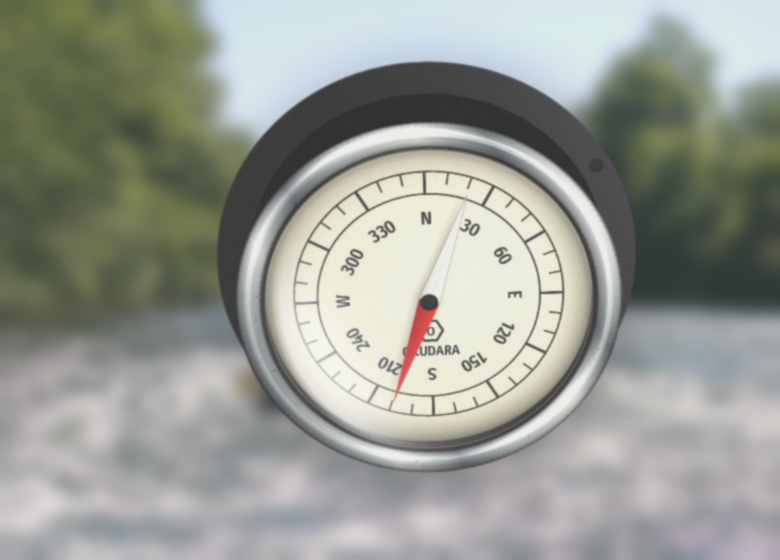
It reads 200,°
